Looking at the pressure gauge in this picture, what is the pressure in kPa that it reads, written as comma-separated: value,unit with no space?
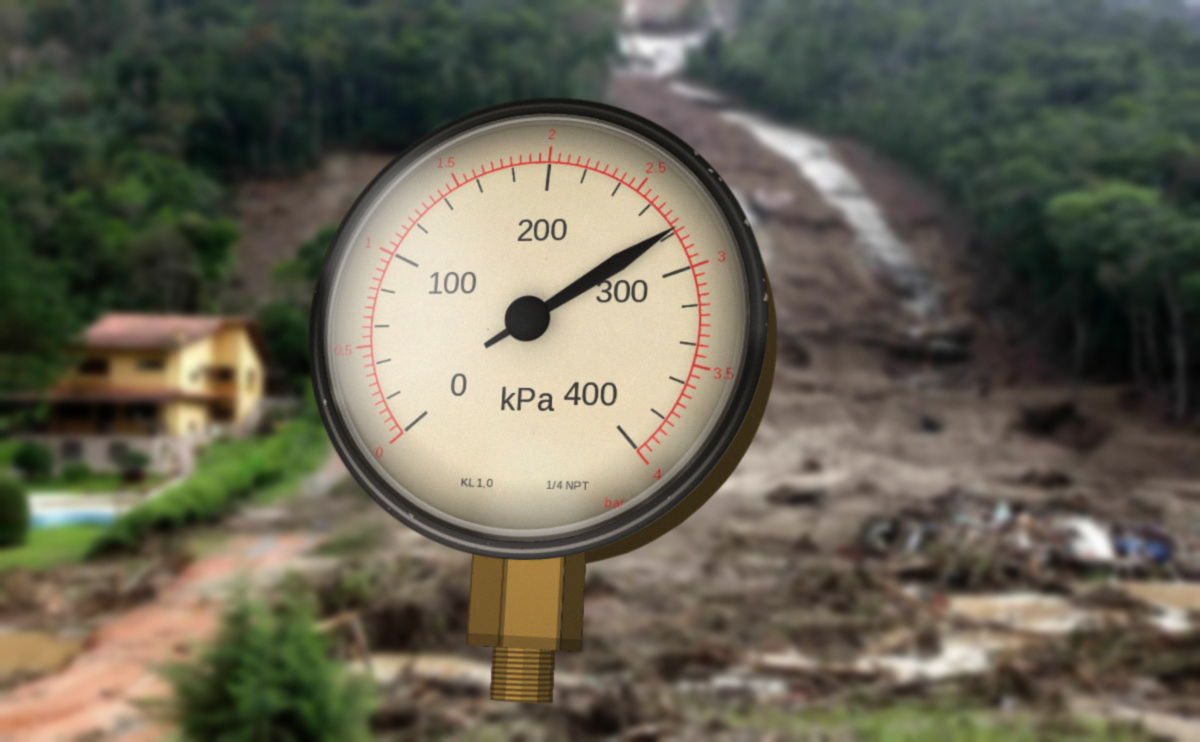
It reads 280,kPa
